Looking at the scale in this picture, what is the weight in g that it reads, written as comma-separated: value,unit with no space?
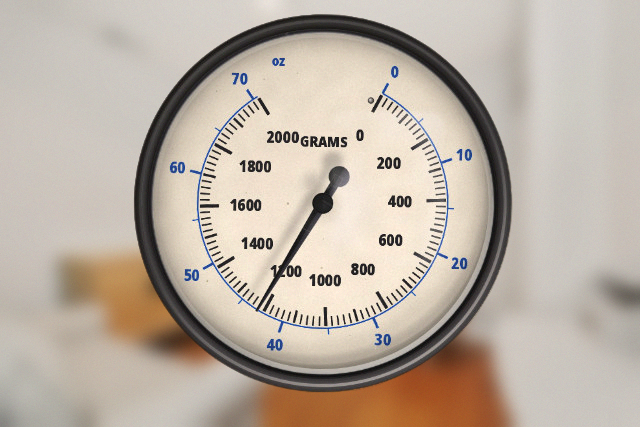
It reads 1220,g
